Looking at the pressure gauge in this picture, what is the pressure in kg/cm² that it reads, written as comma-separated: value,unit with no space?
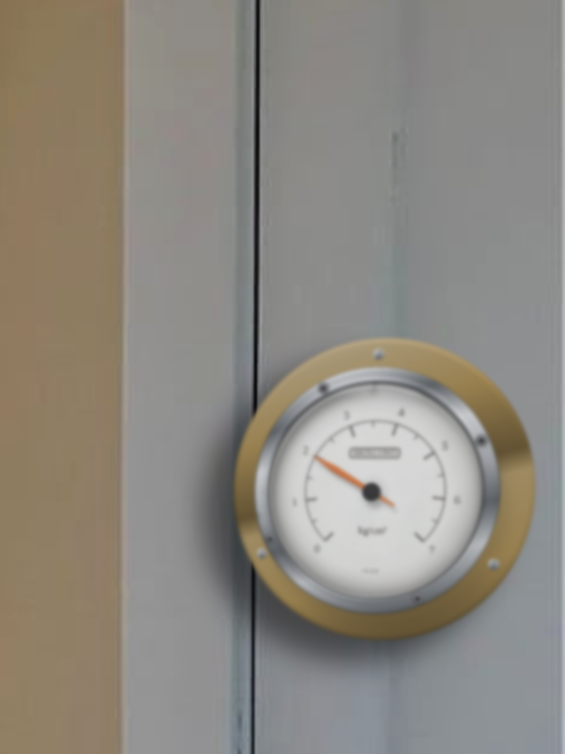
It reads 2,kg/cm²
